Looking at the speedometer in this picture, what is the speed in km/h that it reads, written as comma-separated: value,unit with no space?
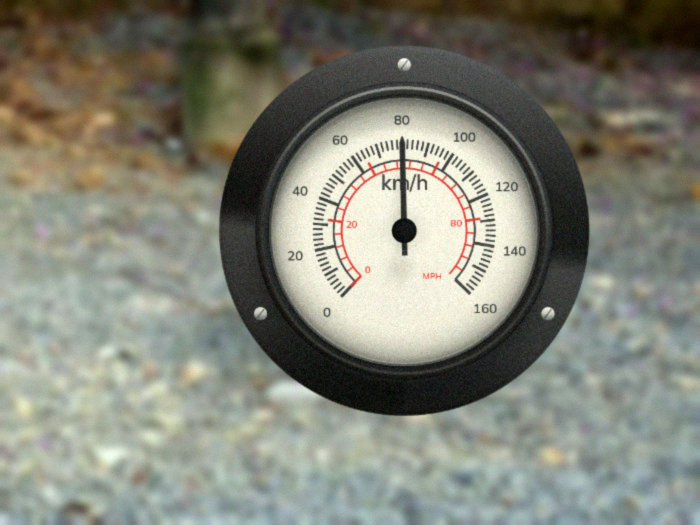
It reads 80,km/h
